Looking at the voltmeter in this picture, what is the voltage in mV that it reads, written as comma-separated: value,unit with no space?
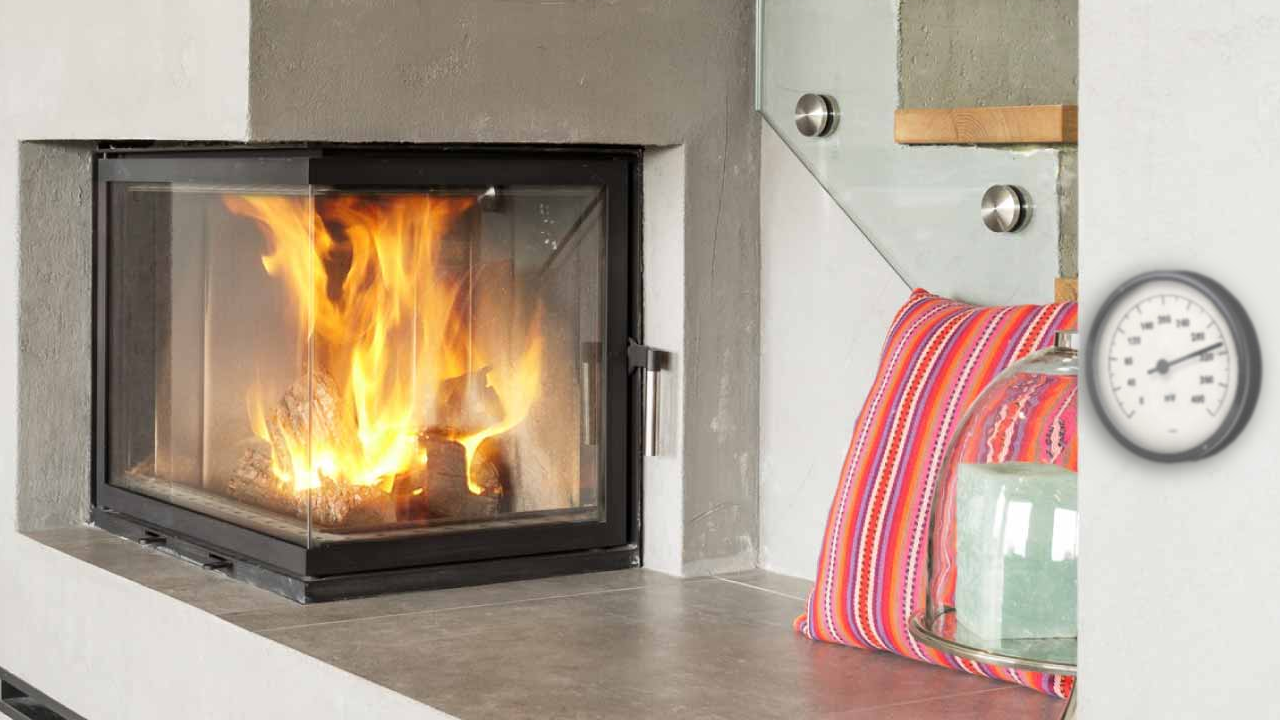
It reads 310,mV
